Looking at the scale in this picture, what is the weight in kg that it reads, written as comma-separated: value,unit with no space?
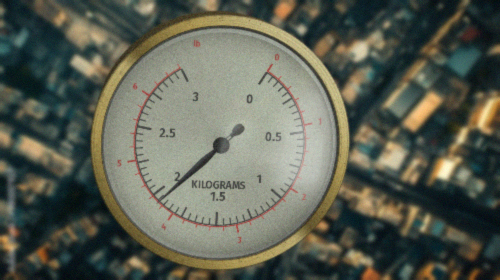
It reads 1.95,kg
